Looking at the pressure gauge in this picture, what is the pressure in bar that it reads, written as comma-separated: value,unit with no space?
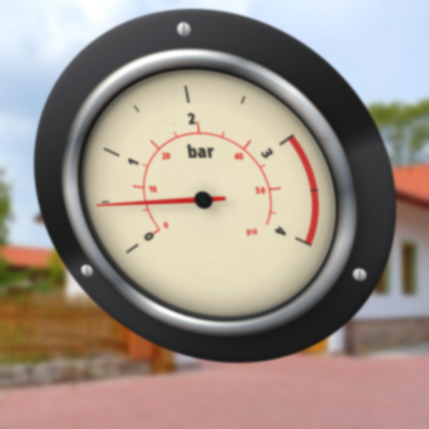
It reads 0.5,bar
